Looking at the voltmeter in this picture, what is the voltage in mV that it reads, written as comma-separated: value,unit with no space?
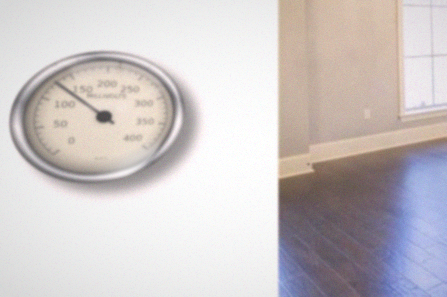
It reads 130,mV
